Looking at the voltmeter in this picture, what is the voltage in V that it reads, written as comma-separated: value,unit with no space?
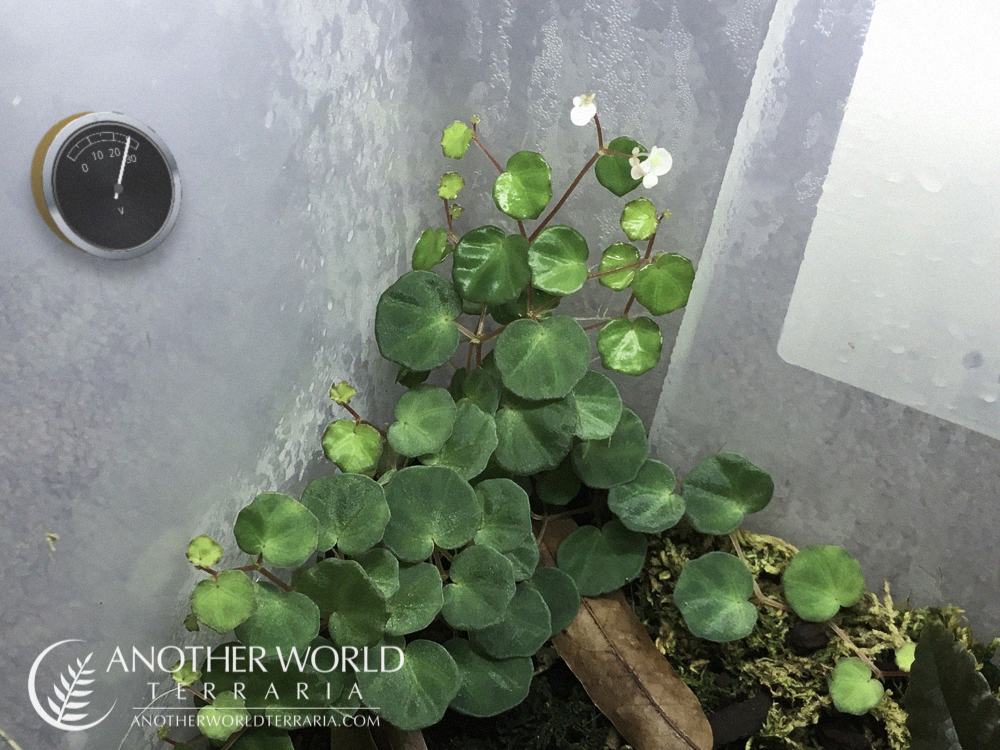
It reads 25,V
